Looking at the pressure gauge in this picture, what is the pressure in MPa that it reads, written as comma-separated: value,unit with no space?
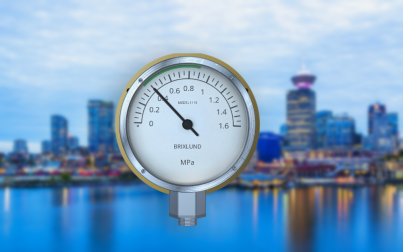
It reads 0.4,MPa
